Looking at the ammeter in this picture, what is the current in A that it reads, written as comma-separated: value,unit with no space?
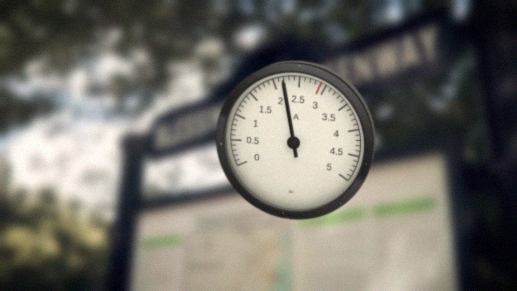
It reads 2.2,A
